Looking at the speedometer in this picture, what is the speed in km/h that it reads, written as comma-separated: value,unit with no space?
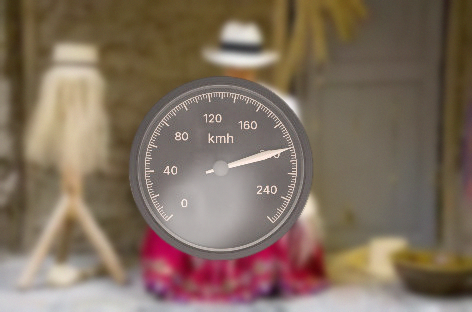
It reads 200,km/h
